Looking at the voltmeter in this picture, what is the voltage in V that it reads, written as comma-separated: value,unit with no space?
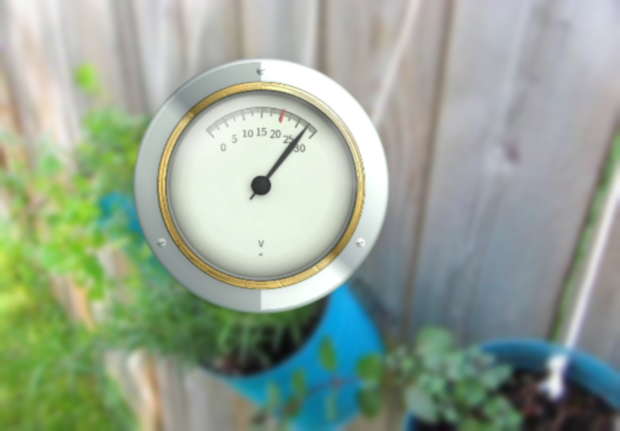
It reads 27.5,V
